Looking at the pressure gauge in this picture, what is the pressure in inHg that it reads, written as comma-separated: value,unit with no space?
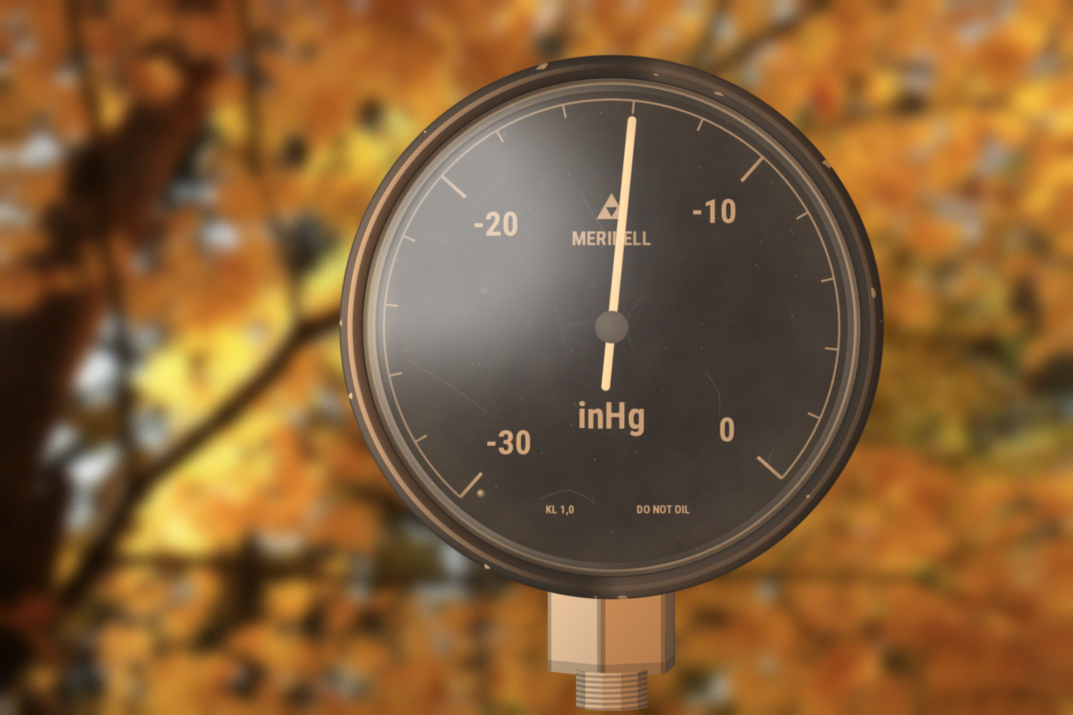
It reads -14,inHg
